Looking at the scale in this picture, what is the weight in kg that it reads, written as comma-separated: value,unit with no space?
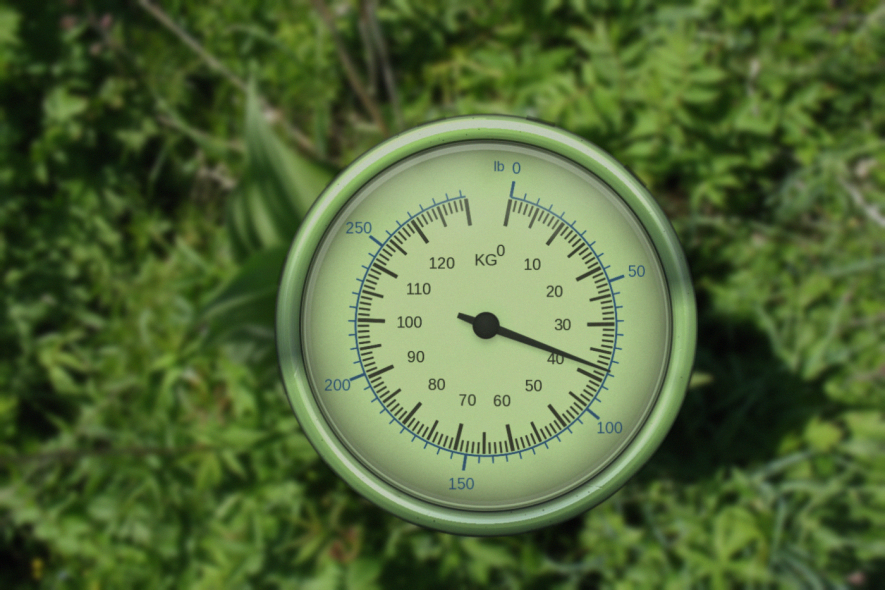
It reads 38,kg
